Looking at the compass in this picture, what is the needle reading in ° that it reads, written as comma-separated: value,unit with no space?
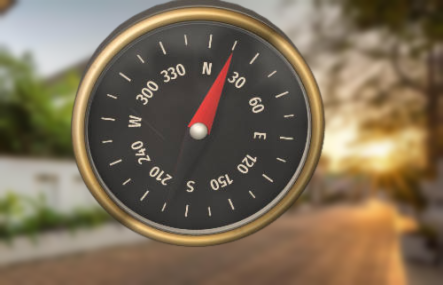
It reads 15,°
